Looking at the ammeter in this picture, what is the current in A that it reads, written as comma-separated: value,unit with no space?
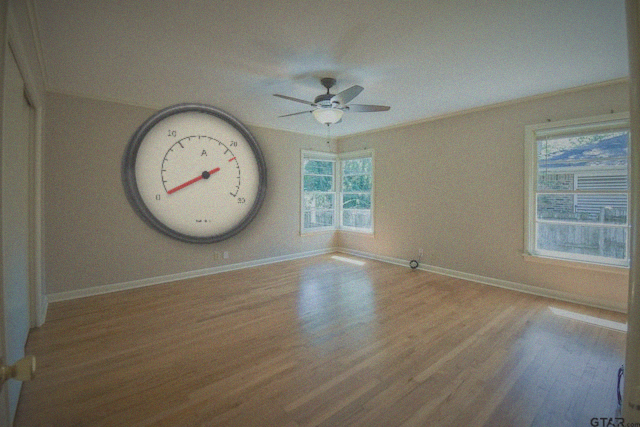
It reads 0,A
